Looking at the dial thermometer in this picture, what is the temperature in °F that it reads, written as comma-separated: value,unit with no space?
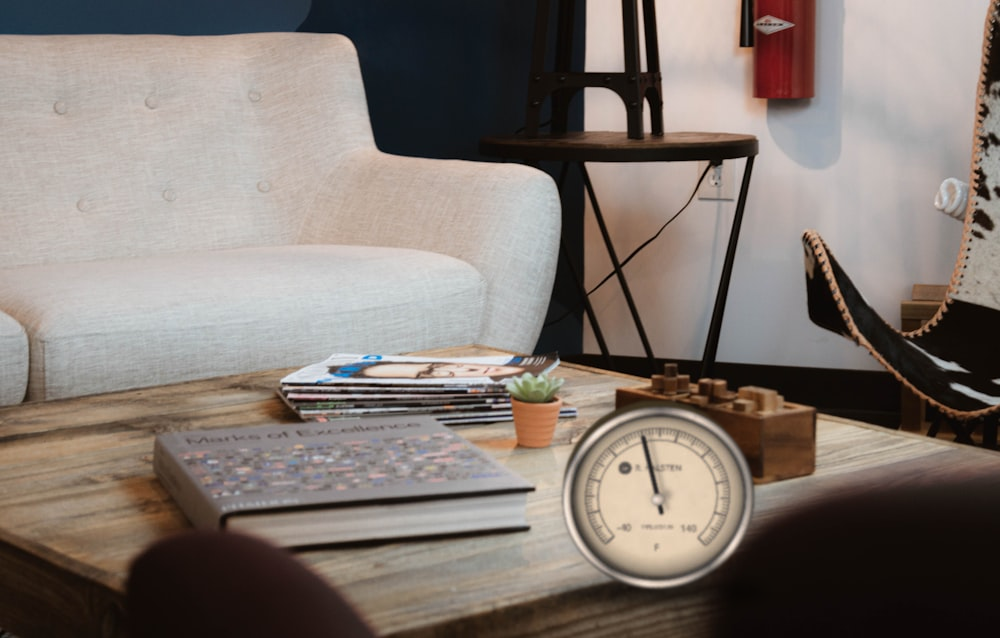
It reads 40,°F
